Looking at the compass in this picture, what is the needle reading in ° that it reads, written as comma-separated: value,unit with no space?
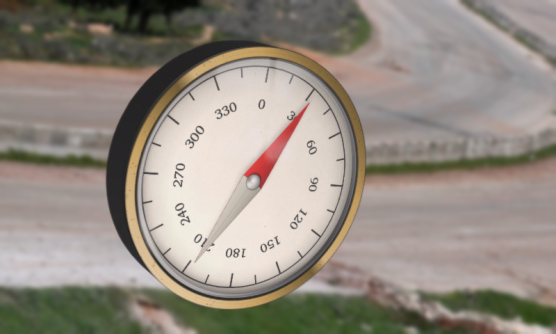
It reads 30,°
